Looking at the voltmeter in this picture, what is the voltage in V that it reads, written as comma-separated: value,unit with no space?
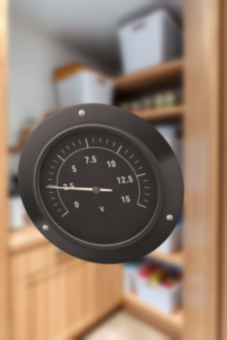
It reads 2.5,V
